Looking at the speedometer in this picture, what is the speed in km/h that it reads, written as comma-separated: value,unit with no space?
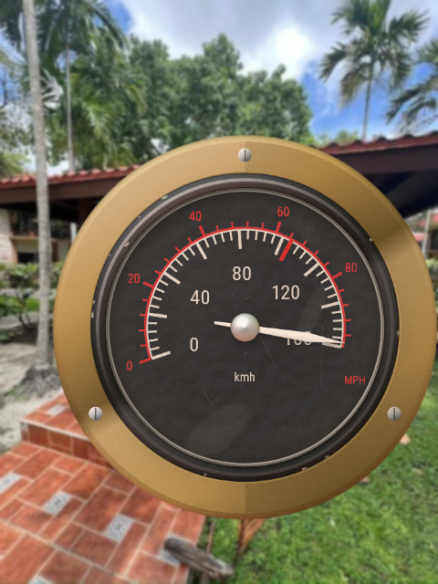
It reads 158,km/h
